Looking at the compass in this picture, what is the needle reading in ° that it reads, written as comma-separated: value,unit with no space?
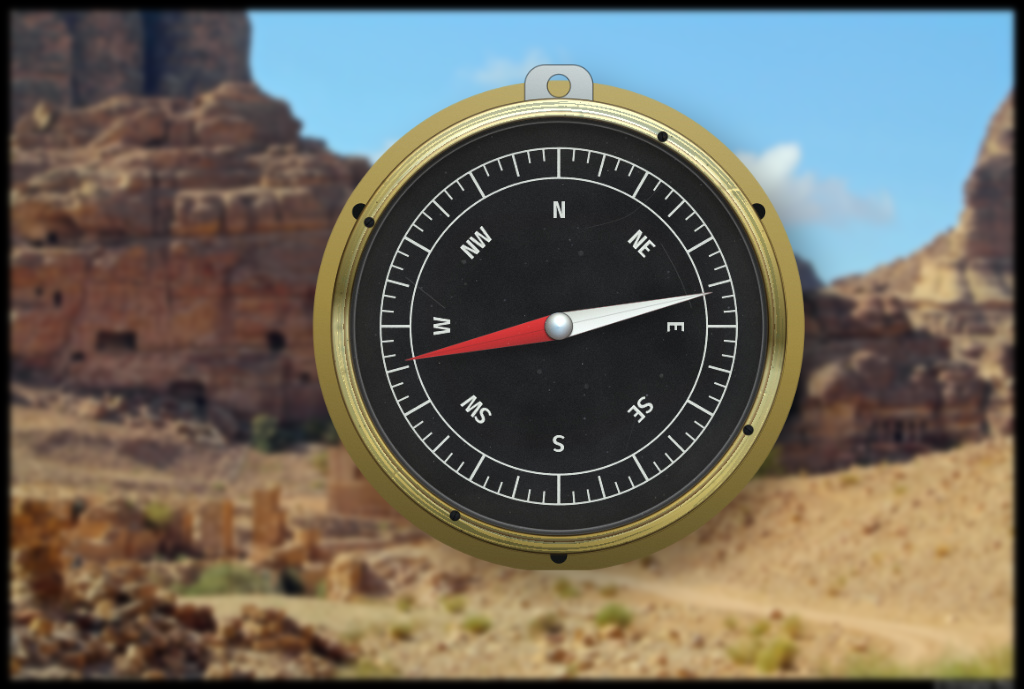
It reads 257.5,°
